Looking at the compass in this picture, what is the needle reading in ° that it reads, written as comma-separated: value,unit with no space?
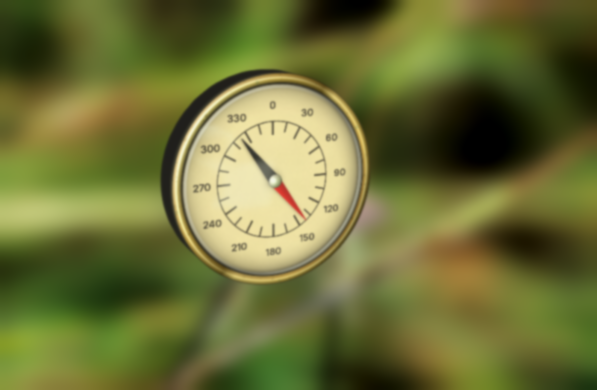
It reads 142.5,°
